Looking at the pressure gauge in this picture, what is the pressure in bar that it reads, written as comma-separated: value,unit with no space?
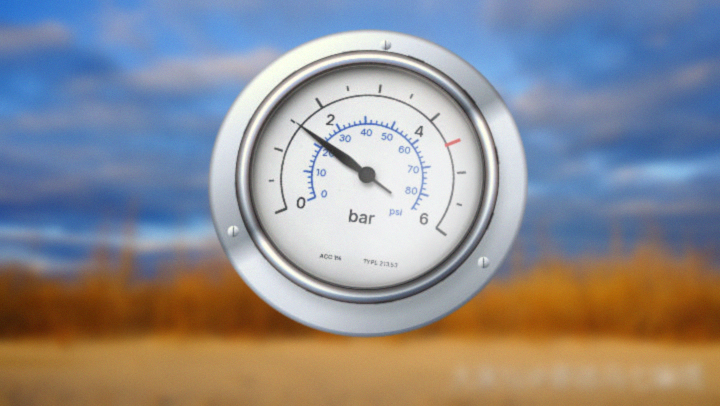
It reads 1.5,bar
